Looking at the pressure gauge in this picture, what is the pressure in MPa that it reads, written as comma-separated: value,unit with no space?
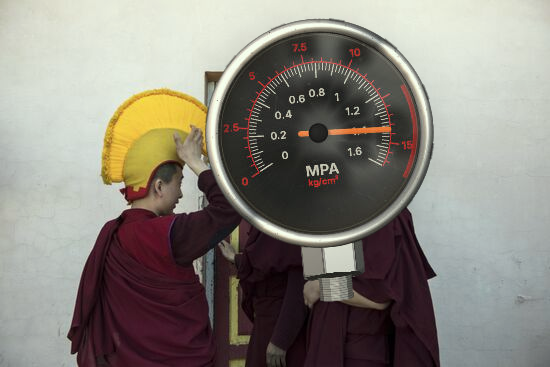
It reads 1.4,MPa
